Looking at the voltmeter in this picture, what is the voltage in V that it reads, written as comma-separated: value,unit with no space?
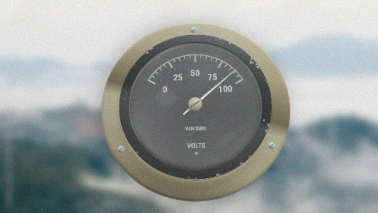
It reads 90,V
